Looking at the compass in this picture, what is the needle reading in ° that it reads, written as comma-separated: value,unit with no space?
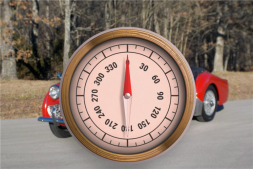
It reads 0,°
